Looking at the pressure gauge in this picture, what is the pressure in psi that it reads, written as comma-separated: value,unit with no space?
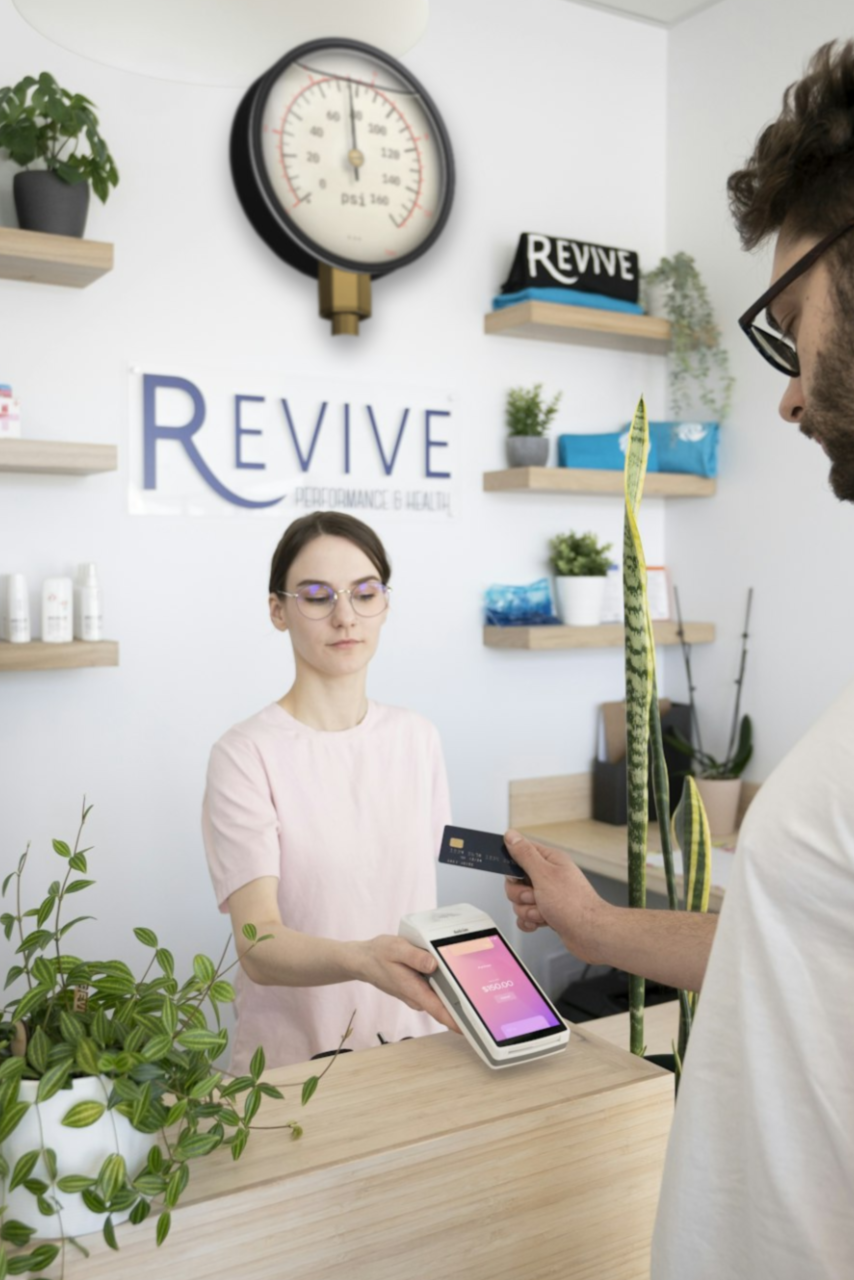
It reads 75,psi
